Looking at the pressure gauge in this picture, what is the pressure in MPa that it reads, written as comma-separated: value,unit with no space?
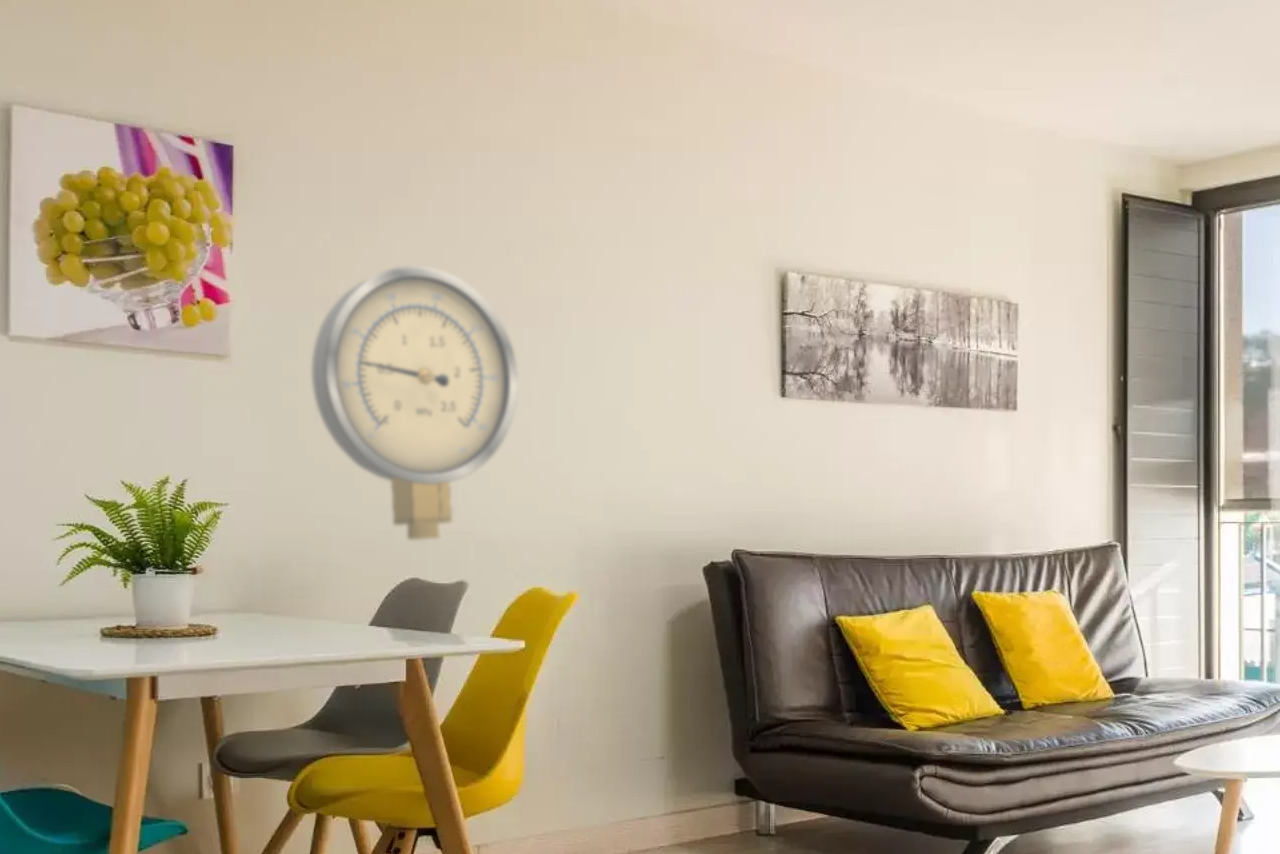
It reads 0.5,MPa
